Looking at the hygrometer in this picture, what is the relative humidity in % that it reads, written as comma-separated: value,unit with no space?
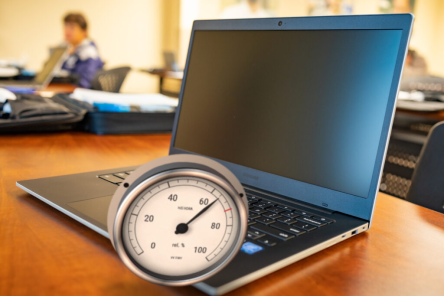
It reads 64,%
